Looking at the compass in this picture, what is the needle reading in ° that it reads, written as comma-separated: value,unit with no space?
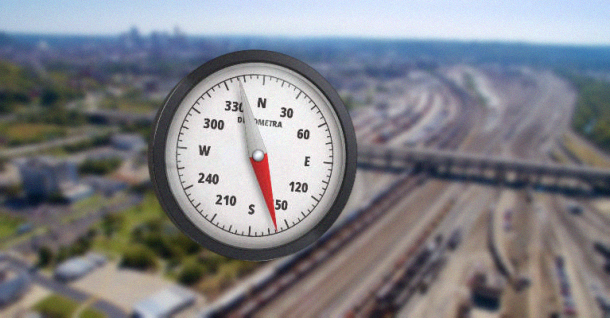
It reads 160,°
